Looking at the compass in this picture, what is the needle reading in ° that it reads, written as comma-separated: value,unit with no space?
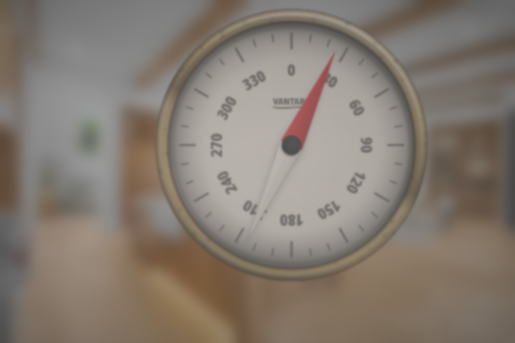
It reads 25,°
